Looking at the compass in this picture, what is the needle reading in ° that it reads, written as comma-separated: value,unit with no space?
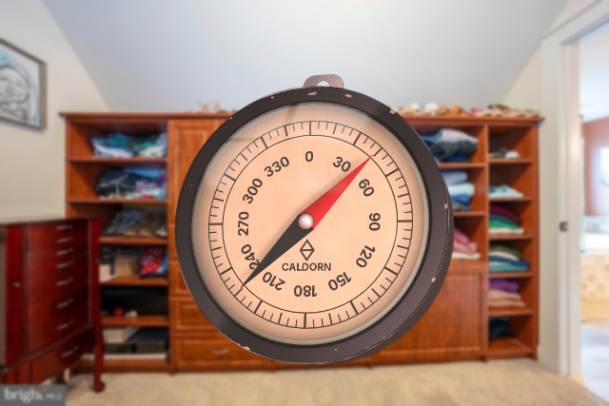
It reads 45,°
